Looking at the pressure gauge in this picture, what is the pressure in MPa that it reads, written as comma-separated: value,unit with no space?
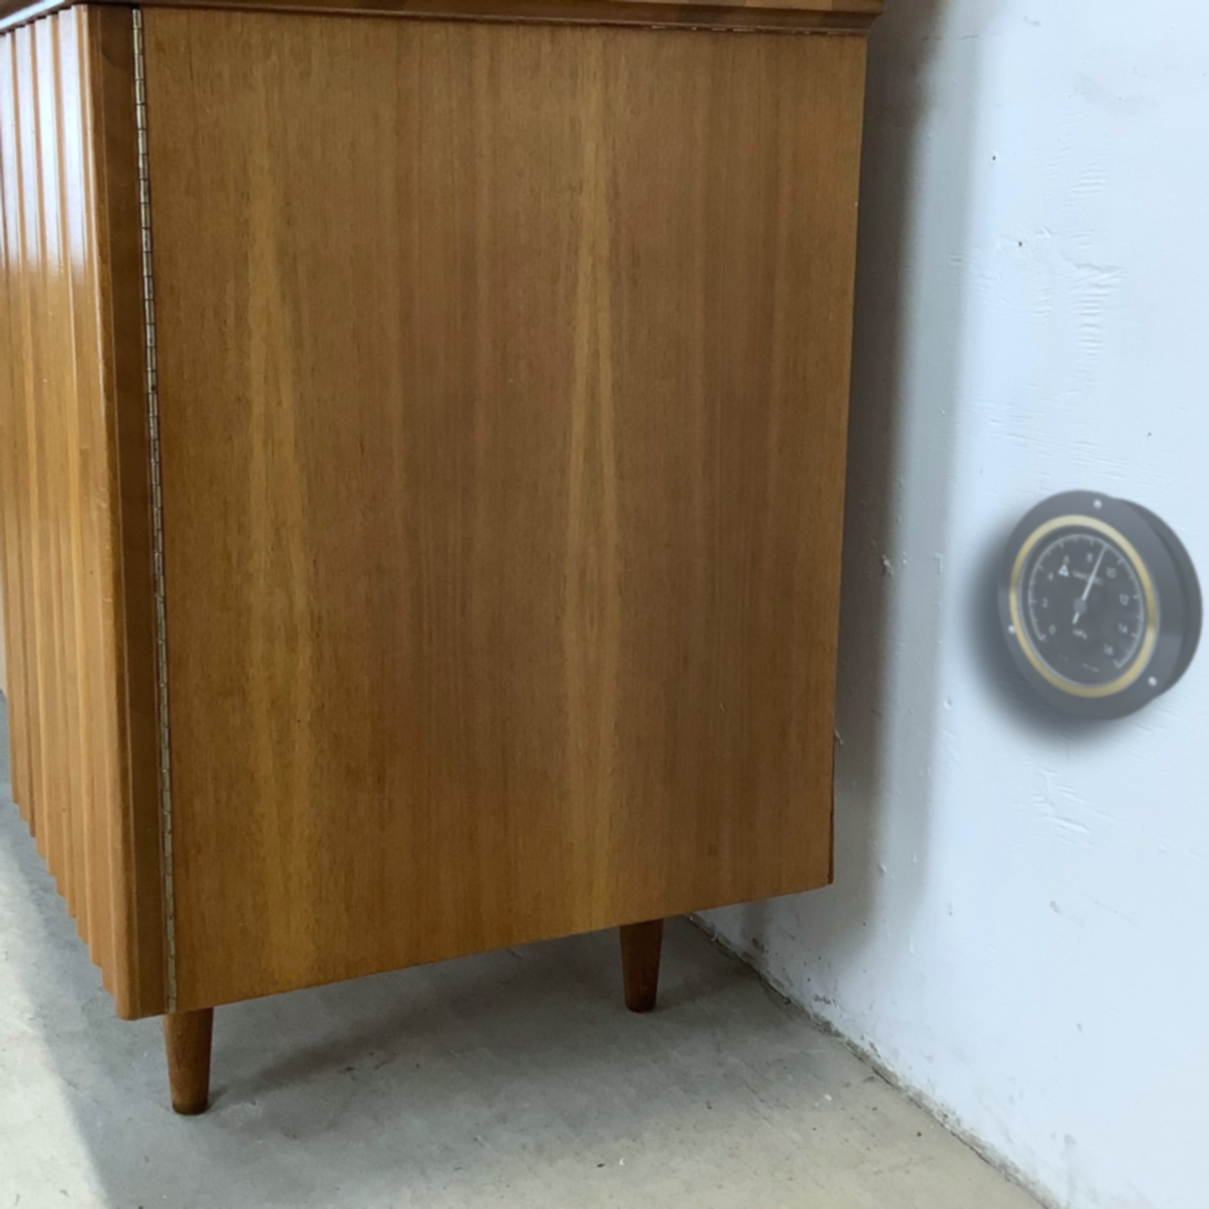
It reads 9,MPa
